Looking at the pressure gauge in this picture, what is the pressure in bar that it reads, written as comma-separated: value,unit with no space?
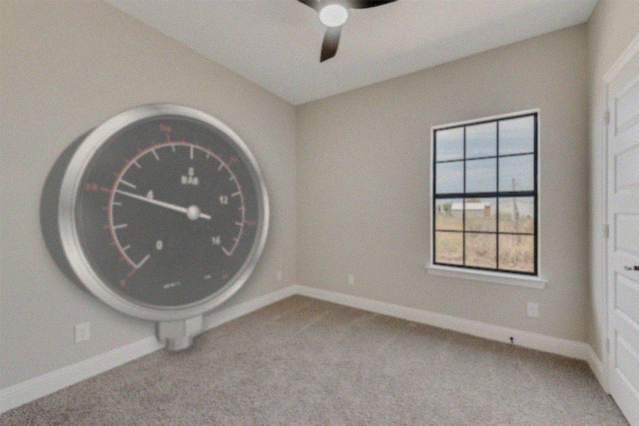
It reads 3.5,bar
